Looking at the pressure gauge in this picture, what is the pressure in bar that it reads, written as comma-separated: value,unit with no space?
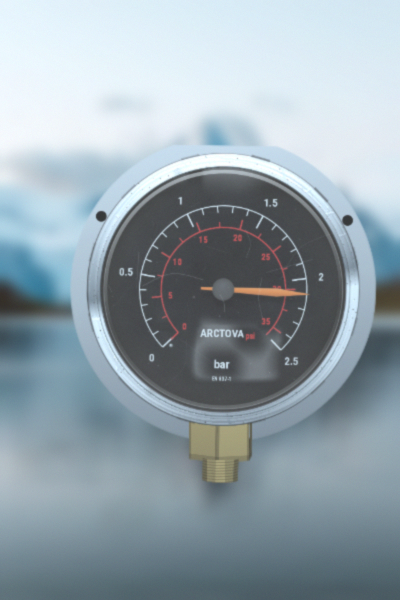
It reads 2.1,bar
